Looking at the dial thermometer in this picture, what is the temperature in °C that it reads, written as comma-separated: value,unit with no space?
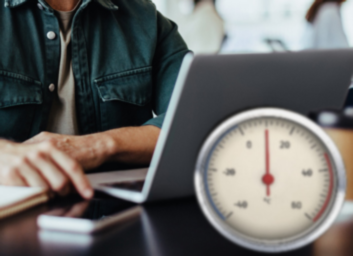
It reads 10,°C
